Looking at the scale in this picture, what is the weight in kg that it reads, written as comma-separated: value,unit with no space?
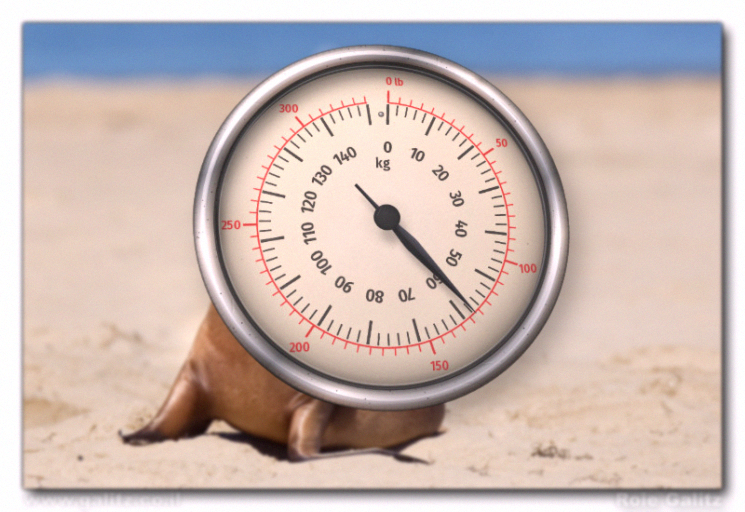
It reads 58,kg
